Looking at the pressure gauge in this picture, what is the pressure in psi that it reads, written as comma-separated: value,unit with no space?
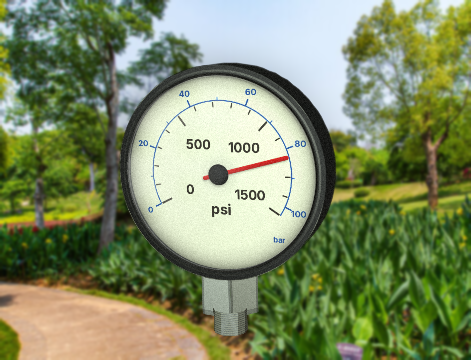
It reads 1200,psi
